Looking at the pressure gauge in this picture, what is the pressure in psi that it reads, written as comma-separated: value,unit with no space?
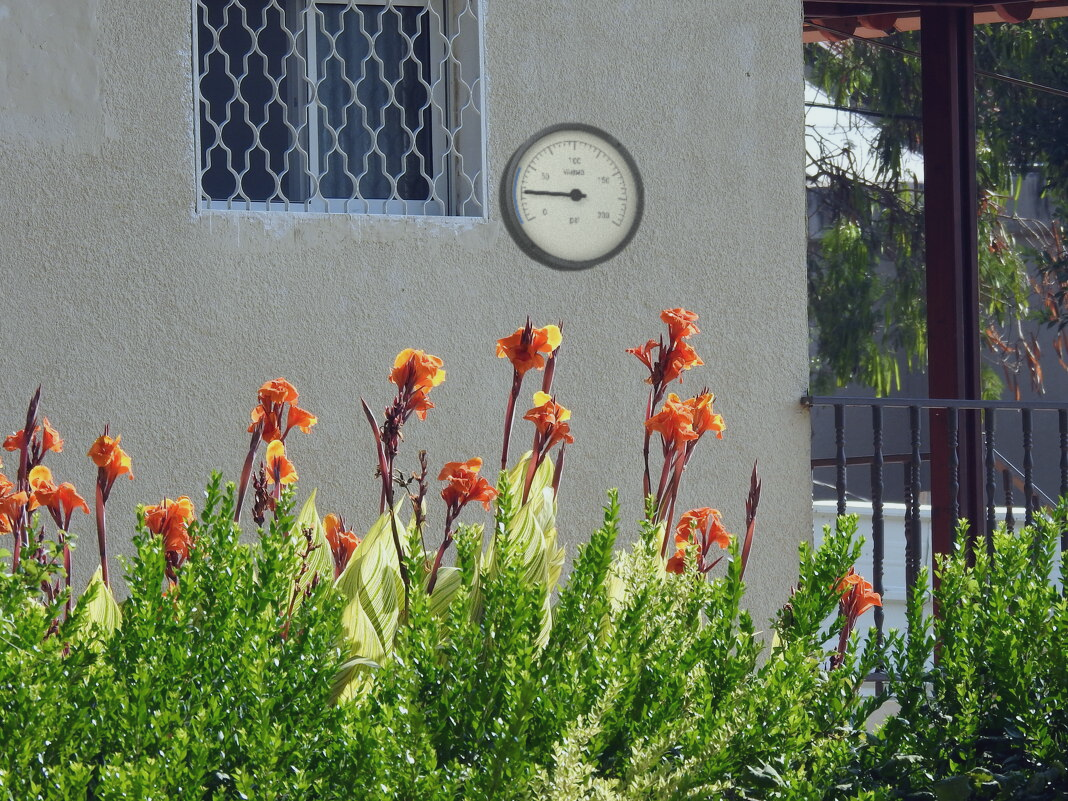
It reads 25,psi
